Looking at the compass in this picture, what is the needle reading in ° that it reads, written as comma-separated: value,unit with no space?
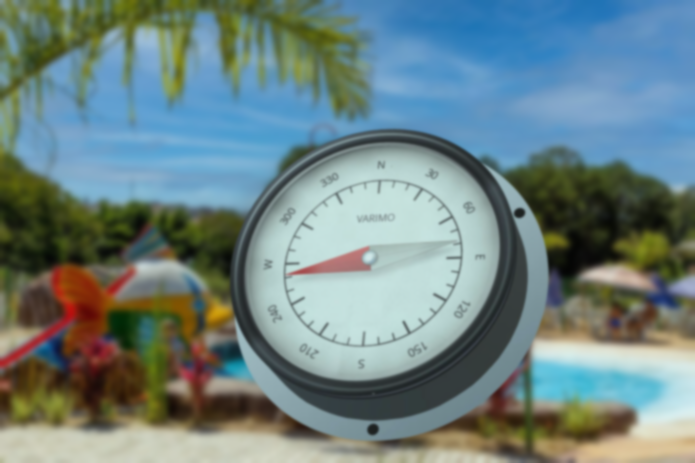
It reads 260,°
